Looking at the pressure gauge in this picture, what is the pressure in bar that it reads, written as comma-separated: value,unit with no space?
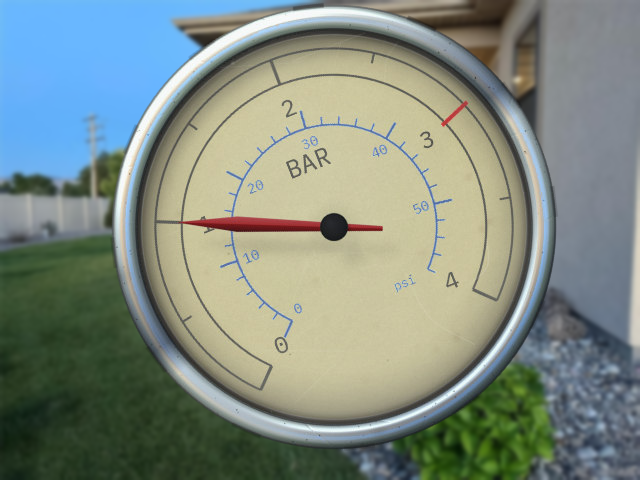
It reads 1,bar
